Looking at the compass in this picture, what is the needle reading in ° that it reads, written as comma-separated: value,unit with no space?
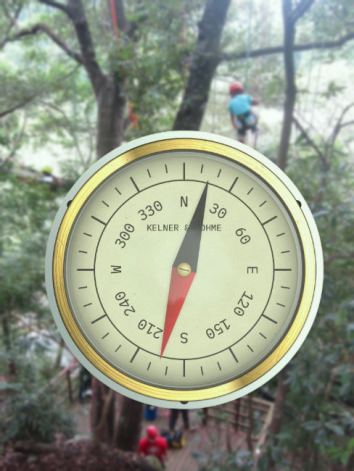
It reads 195,°
